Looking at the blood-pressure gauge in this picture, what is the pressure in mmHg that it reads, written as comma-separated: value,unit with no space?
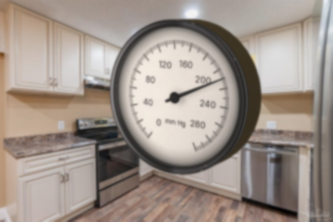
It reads 210,mmHg
